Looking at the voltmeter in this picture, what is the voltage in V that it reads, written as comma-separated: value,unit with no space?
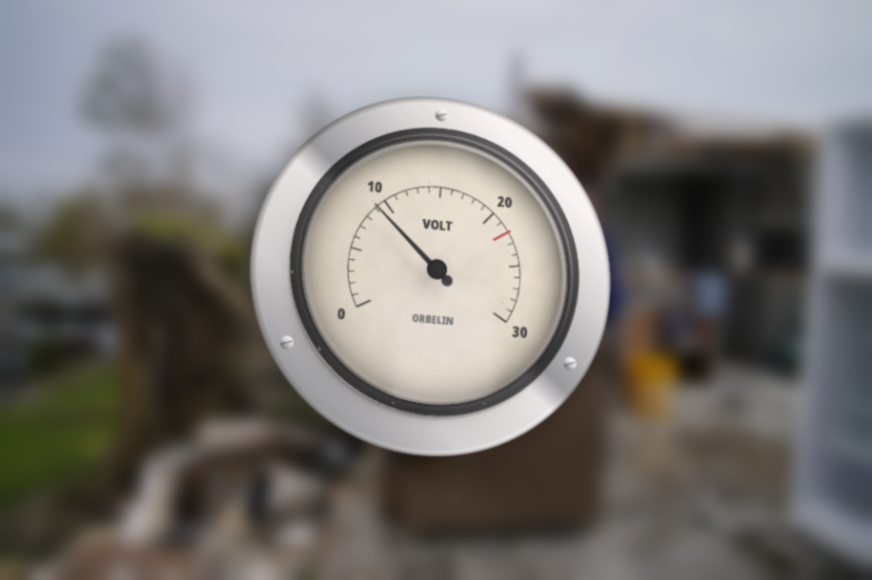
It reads 9,V
